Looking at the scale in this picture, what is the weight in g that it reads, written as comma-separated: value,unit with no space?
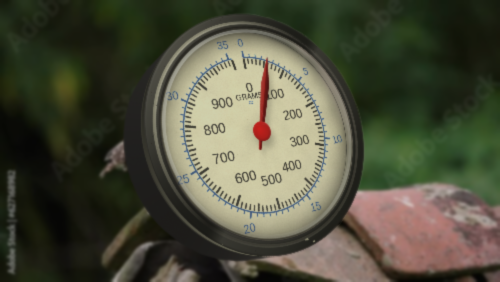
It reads 50,g
